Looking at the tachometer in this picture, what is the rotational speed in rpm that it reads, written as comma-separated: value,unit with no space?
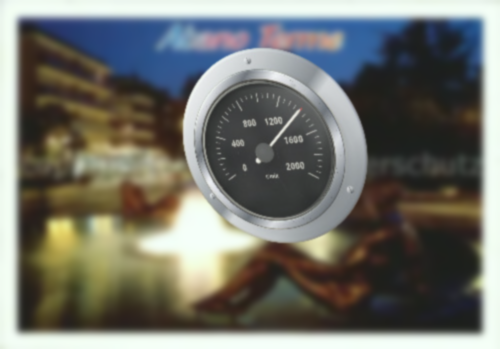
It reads 1400,rpm
